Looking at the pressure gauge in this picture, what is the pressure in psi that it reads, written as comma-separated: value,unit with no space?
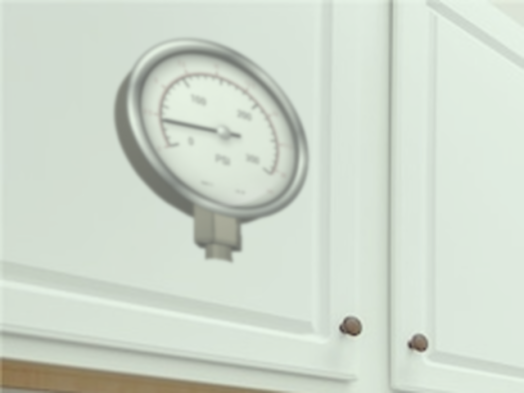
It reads 30,psi
